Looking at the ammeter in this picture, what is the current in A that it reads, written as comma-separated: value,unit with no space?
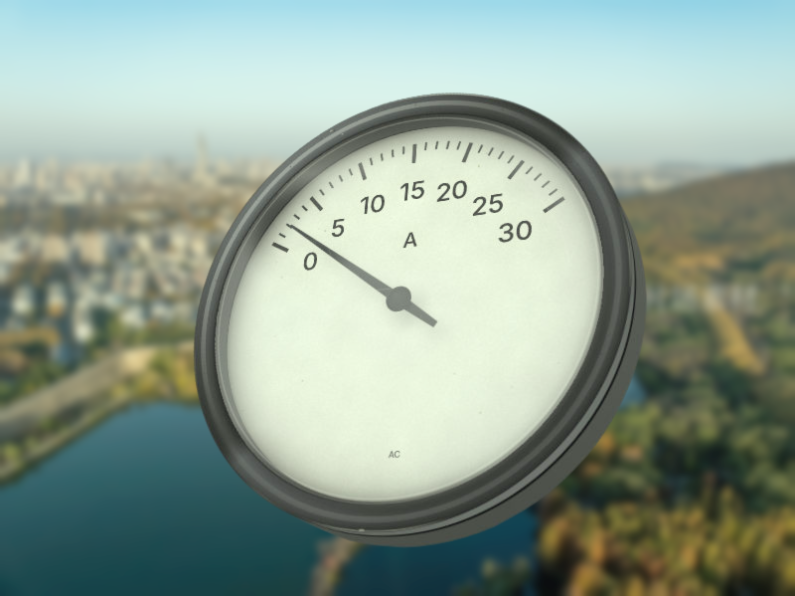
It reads 2,A
